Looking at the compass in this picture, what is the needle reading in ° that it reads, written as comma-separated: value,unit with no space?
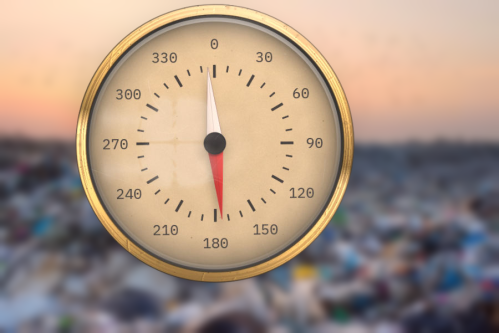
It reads 175,°
